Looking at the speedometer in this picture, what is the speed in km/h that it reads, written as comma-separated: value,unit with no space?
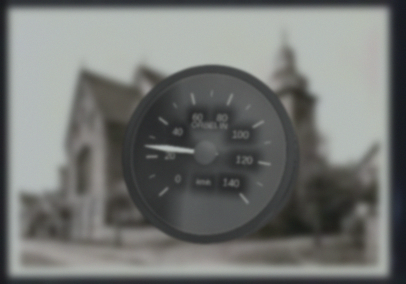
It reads 25,km/h
